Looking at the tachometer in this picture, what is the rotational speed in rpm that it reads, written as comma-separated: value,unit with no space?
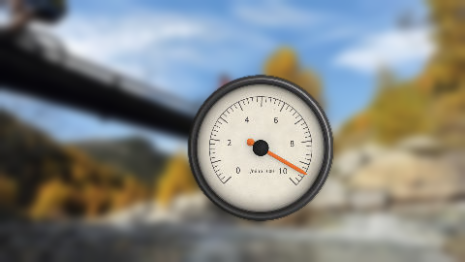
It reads 9400,rpm
